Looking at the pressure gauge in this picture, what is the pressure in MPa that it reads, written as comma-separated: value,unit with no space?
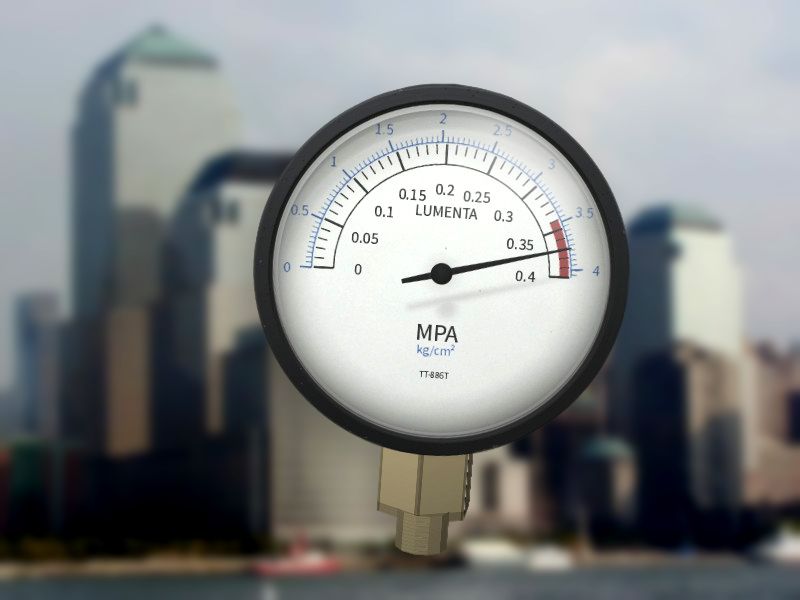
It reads 0.37,MPa
